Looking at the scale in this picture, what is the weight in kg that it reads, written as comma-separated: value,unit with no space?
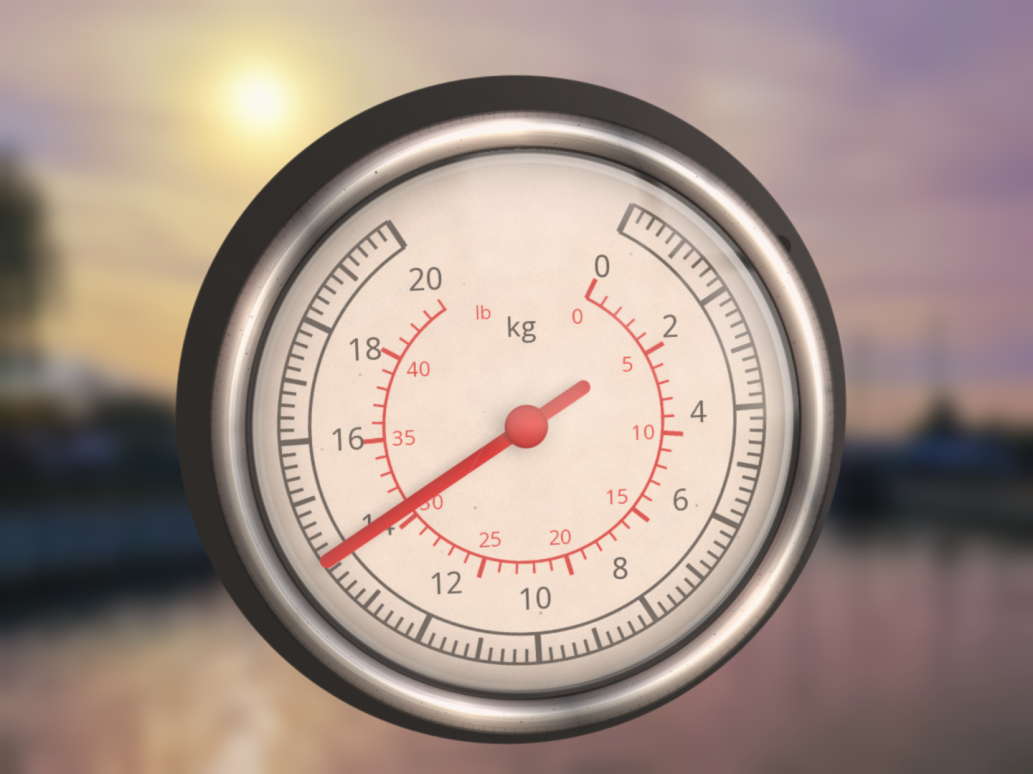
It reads 14,kg
